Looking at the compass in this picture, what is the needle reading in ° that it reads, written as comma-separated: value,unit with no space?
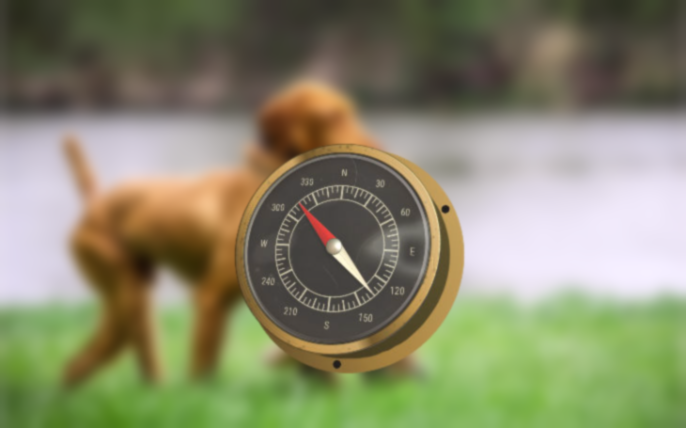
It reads 315,°
